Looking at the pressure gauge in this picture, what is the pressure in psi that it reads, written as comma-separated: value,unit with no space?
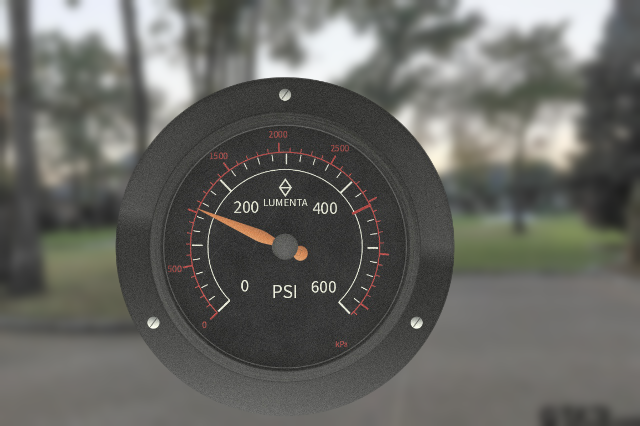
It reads 150,psi
